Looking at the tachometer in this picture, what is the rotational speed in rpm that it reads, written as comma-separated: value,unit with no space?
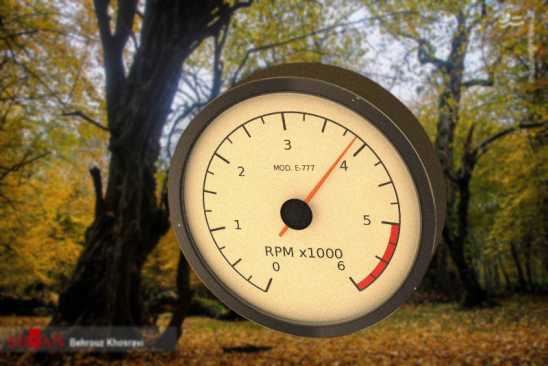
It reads 3875,rpm
